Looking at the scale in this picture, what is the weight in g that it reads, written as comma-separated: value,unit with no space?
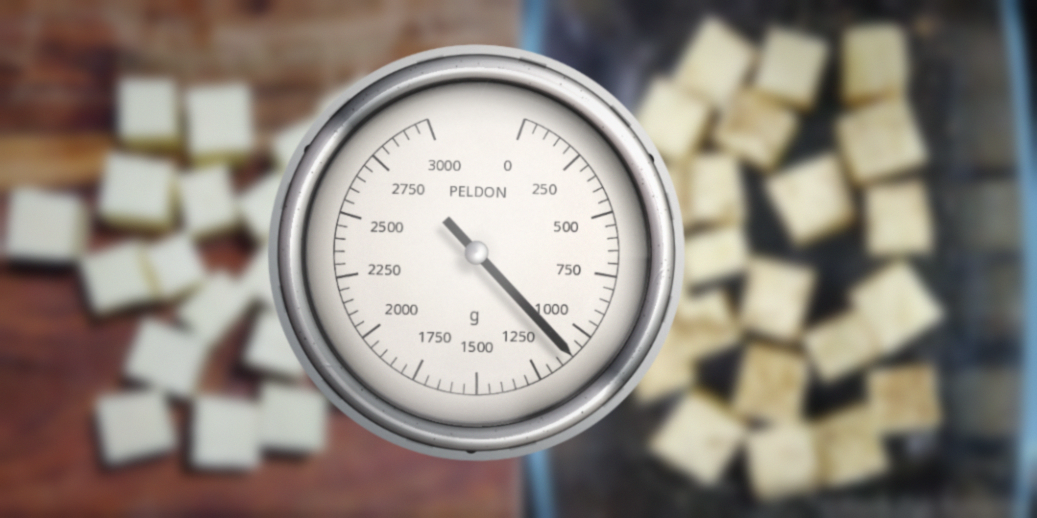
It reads 1100,g
